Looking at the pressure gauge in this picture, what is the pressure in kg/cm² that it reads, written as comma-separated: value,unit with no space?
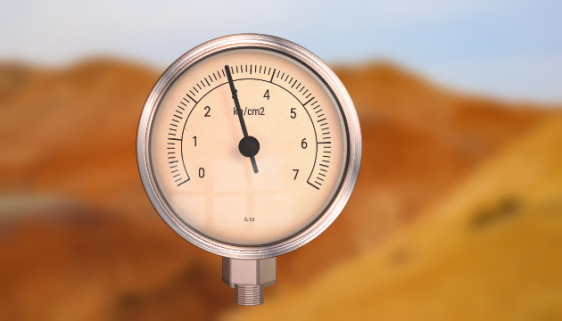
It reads 3,kg/cm²
